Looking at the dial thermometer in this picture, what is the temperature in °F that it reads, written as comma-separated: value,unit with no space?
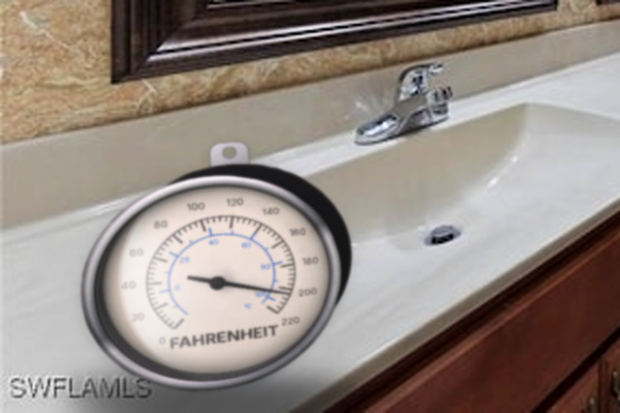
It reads 200,°F
